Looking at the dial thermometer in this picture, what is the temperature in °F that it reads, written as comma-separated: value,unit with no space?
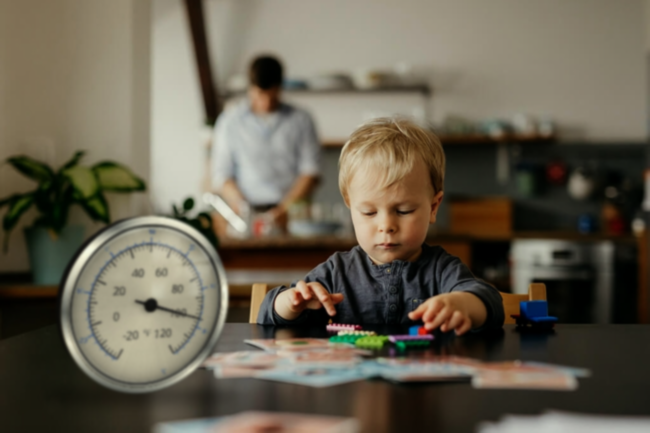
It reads 100,°F
